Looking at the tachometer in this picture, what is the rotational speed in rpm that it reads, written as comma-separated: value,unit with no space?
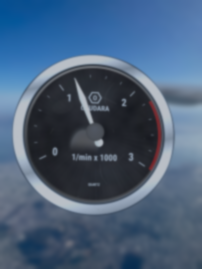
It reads 1200,rpm
